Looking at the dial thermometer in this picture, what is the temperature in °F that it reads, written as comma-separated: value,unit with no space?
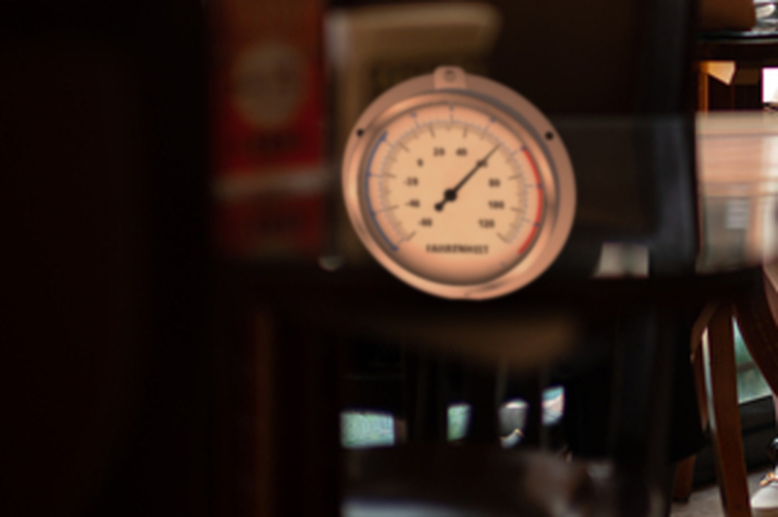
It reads 60,°F
